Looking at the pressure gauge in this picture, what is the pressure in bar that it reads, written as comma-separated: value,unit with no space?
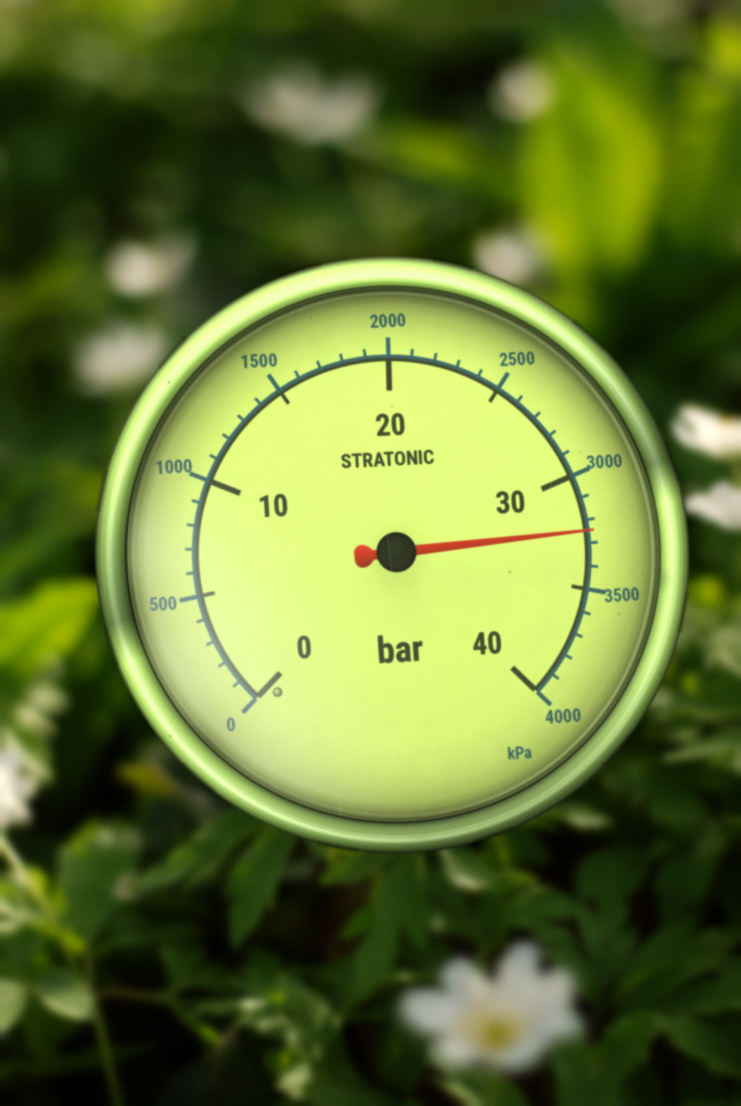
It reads 32.5,bar
